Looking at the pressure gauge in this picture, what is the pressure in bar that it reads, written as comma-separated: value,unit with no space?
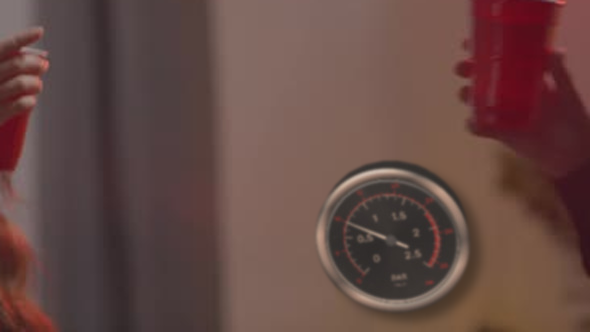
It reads 0.7,bar
